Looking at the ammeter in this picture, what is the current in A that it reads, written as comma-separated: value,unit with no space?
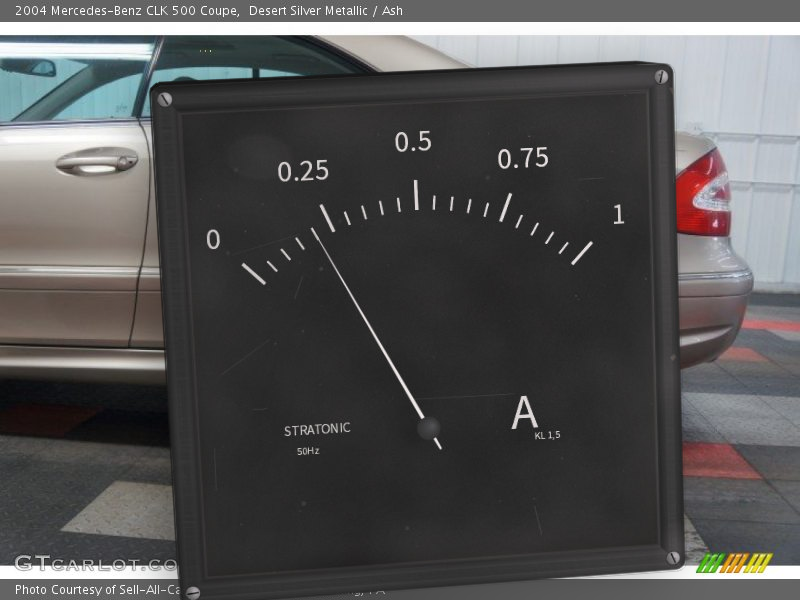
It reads 0.2,A
